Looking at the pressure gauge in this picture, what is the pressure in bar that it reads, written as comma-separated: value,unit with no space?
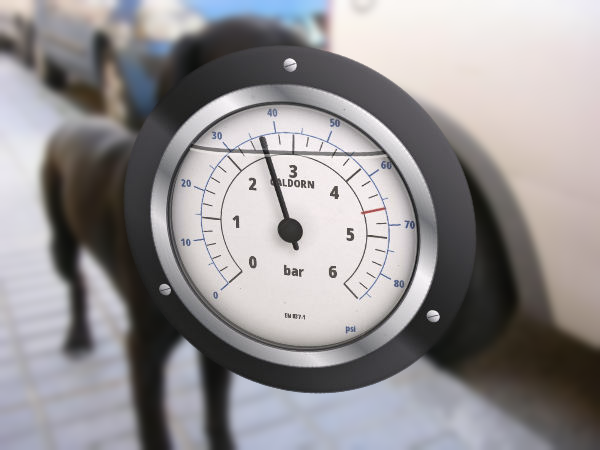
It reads 2.6,bar
